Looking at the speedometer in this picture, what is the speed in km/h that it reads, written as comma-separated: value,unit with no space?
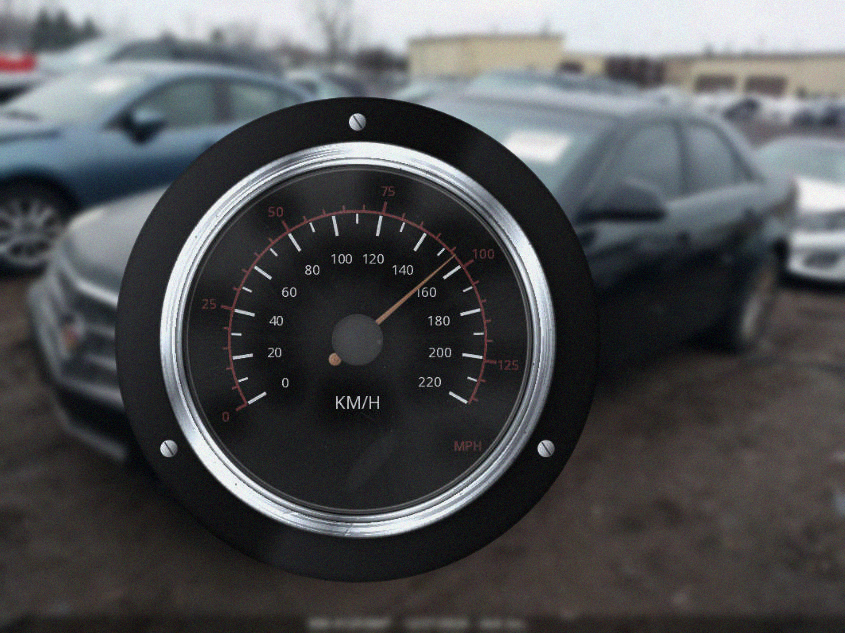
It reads 155,km/h
